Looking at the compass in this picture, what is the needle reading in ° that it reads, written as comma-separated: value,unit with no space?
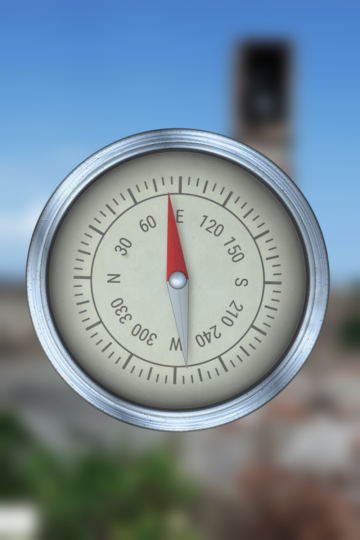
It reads 82.5,°
